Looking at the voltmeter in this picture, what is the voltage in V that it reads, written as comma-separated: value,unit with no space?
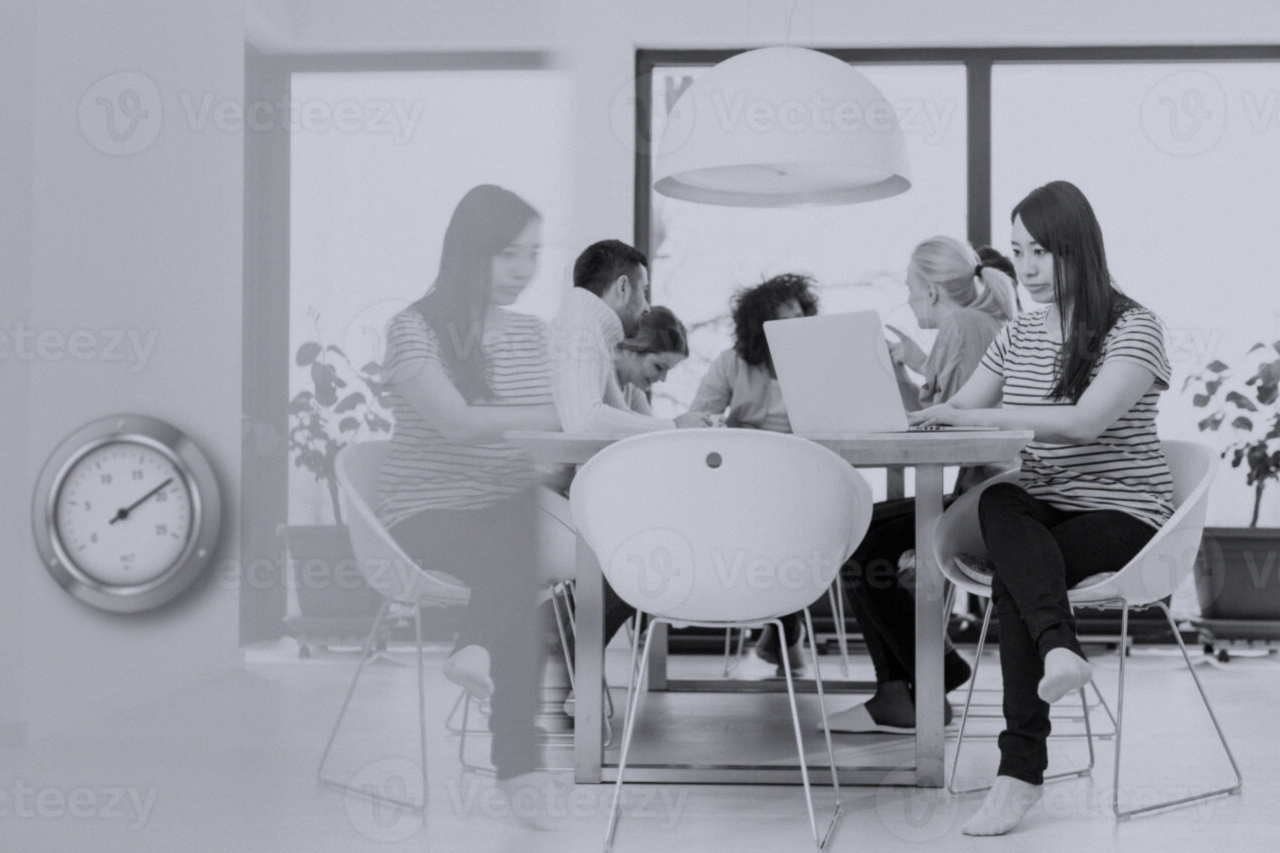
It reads 19,V
